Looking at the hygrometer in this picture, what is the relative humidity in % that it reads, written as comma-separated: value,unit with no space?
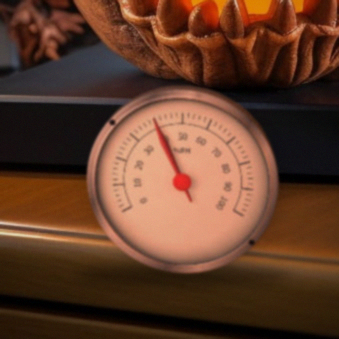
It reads 40,%
